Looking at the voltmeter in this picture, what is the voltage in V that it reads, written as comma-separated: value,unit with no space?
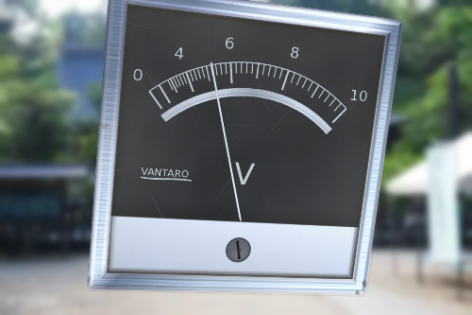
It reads 5.2,V
